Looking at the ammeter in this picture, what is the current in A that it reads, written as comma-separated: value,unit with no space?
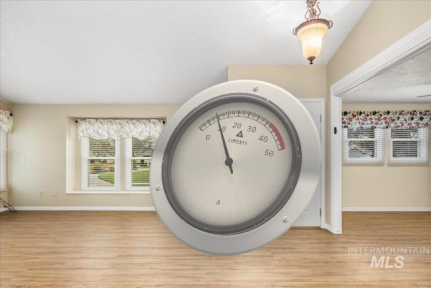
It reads 10,A
